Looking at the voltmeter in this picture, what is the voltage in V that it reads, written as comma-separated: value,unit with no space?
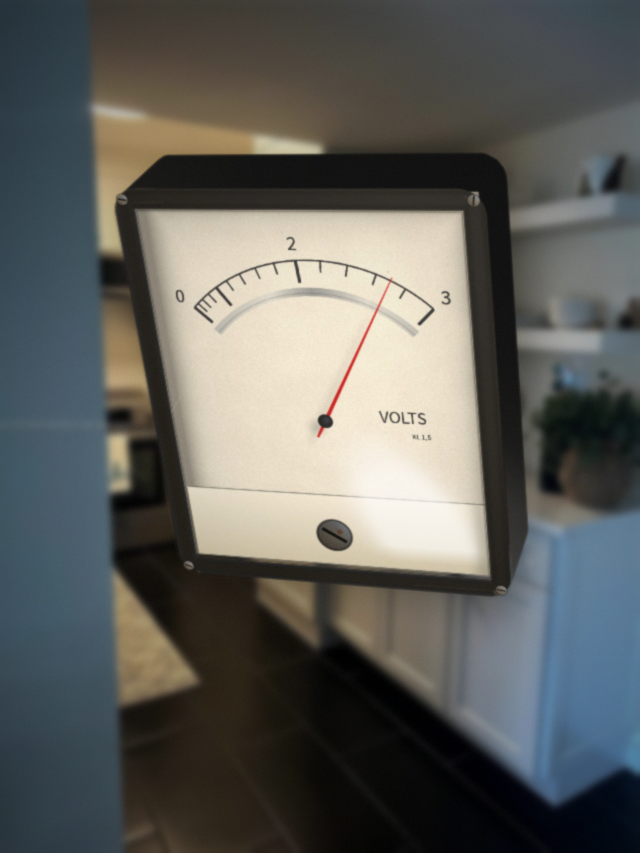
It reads 2.7,V
